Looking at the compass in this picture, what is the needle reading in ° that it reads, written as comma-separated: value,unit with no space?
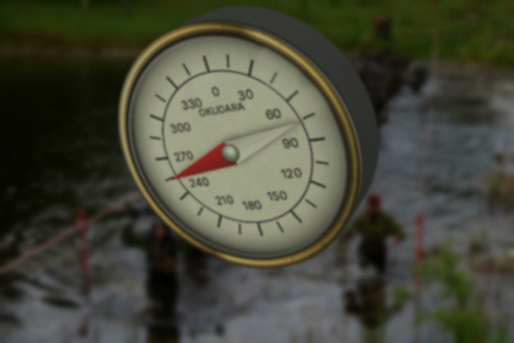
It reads 255,°
